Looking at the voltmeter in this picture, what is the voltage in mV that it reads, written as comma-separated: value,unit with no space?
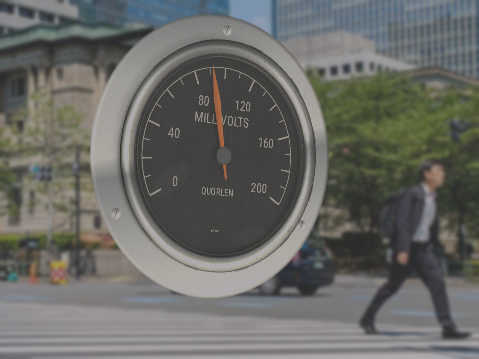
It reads 90,mV
